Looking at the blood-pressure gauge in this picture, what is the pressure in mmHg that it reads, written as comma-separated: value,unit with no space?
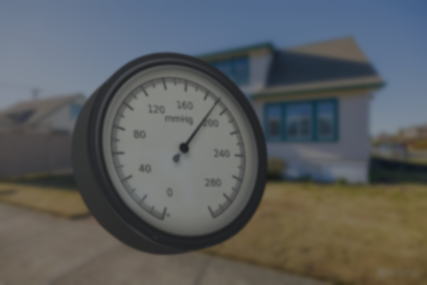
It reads 190,mmHg
